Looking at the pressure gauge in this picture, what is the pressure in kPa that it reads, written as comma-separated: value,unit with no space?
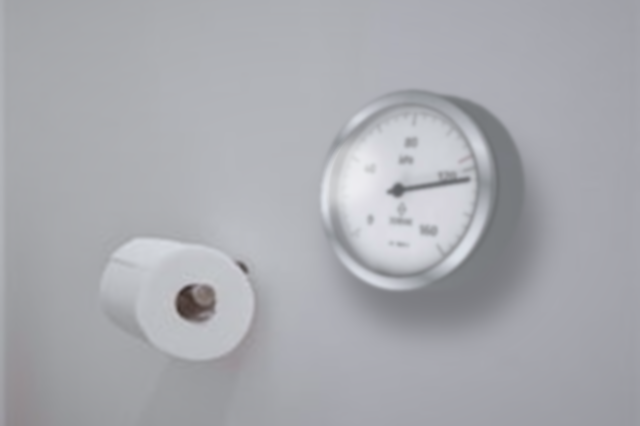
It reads 125,kPa
